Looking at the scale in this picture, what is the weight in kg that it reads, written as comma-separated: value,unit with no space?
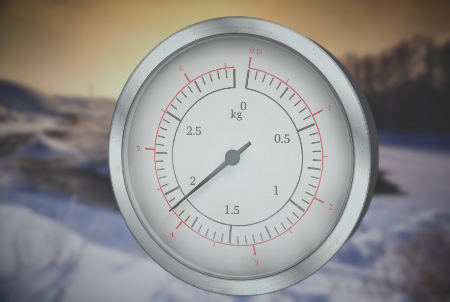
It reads 1.9,kg
